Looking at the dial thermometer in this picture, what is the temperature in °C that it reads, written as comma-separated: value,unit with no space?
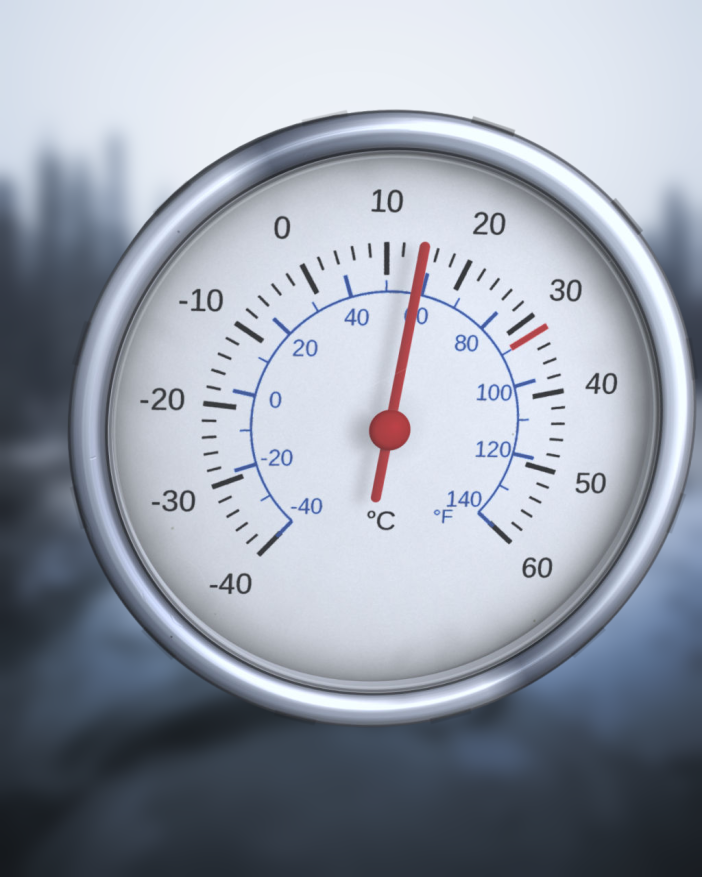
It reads 14,°C
